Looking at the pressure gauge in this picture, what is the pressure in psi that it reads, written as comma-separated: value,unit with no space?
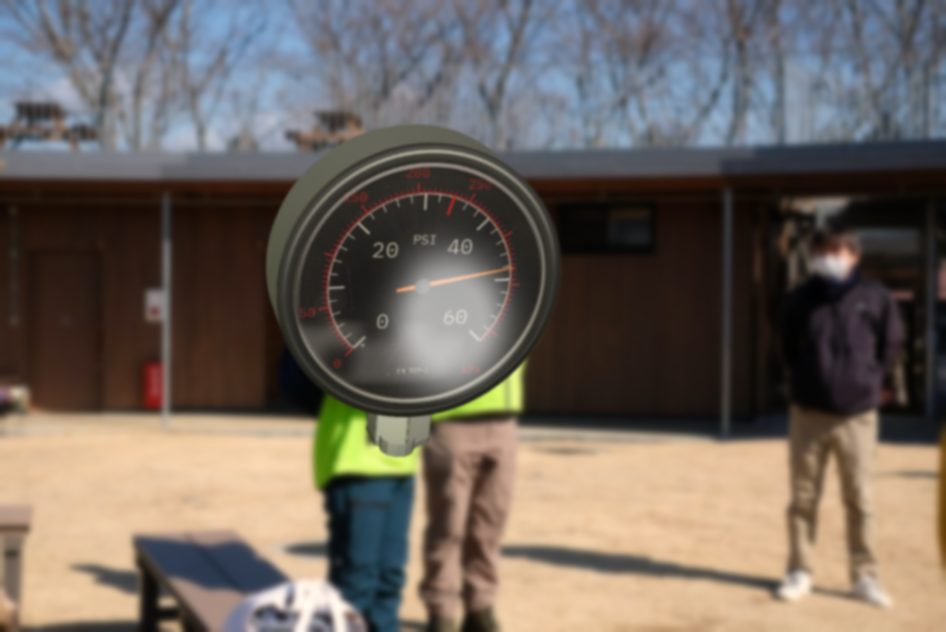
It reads 48,psi
